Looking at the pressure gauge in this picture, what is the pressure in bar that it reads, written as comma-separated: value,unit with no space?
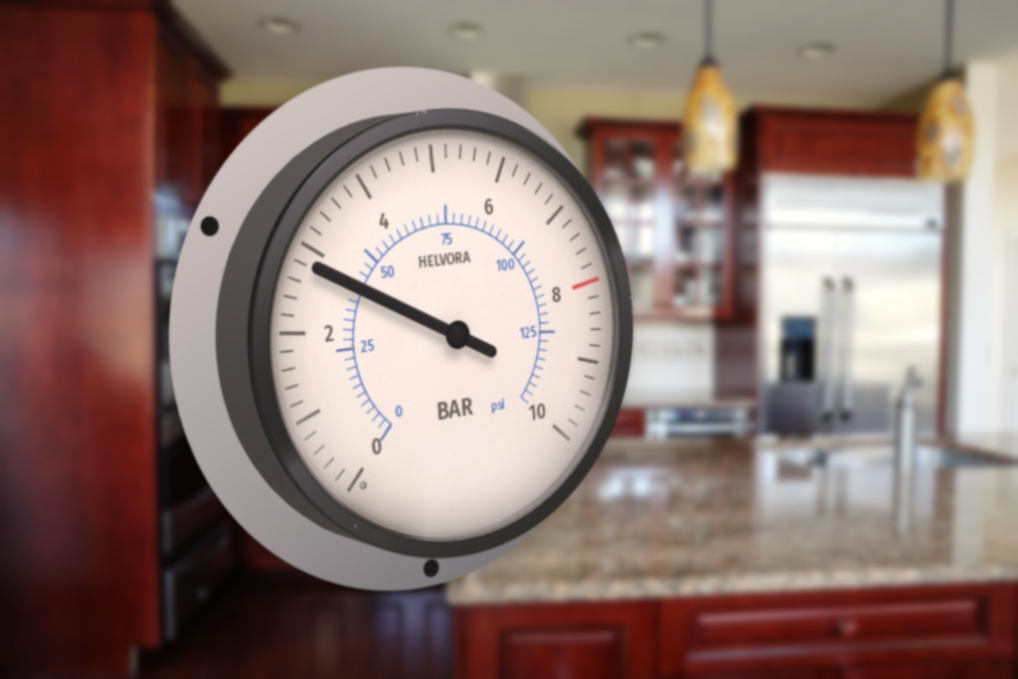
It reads 2.8,bar
